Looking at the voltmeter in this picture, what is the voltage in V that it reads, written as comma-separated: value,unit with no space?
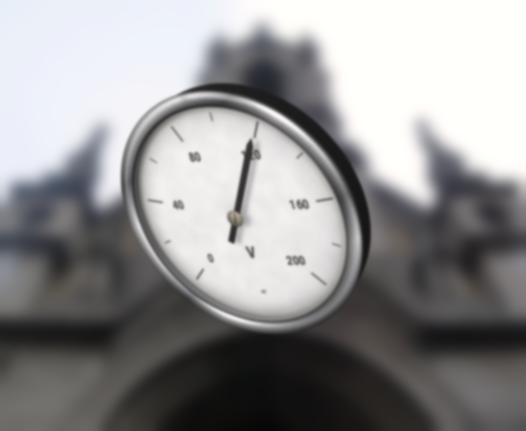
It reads 120,V
